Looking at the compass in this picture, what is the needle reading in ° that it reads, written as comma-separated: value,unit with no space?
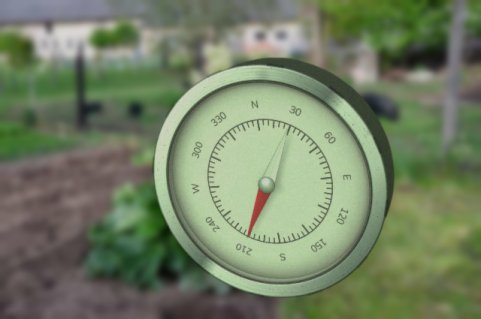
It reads 210,°
